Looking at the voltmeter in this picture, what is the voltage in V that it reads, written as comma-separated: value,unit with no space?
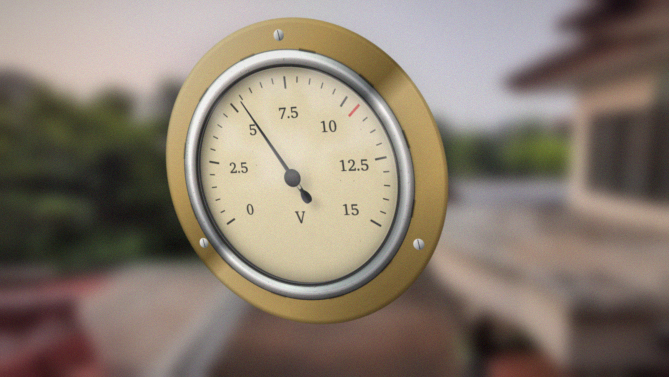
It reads 5.5,V
